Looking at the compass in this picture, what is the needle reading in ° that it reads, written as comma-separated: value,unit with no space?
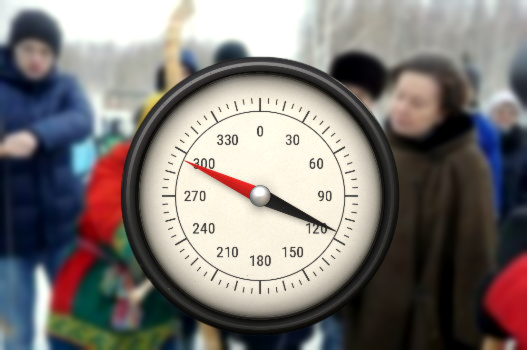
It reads 295,°
